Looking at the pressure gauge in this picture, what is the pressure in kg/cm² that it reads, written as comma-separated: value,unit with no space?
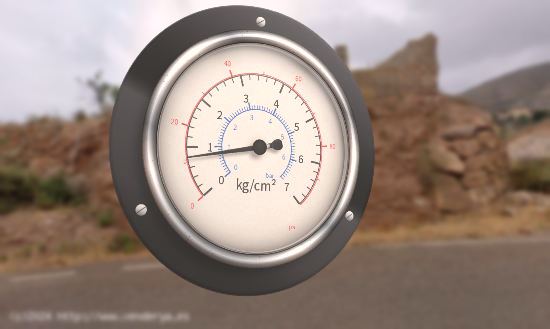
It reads 0.8,kg/cm²
